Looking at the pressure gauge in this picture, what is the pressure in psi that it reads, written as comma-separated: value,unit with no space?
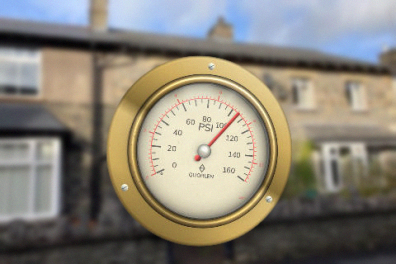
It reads 105,psi
